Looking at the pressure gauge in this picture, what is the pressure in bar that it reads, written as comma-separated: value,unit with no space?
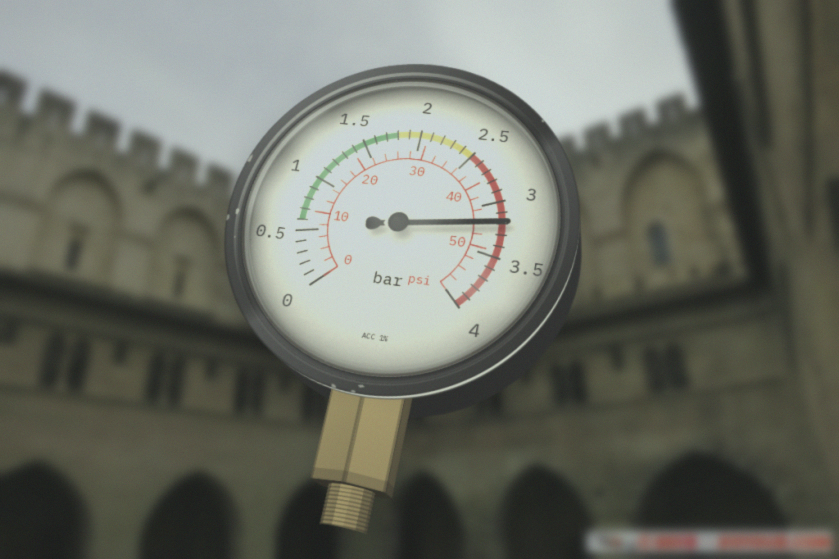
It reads 3.2,bar
